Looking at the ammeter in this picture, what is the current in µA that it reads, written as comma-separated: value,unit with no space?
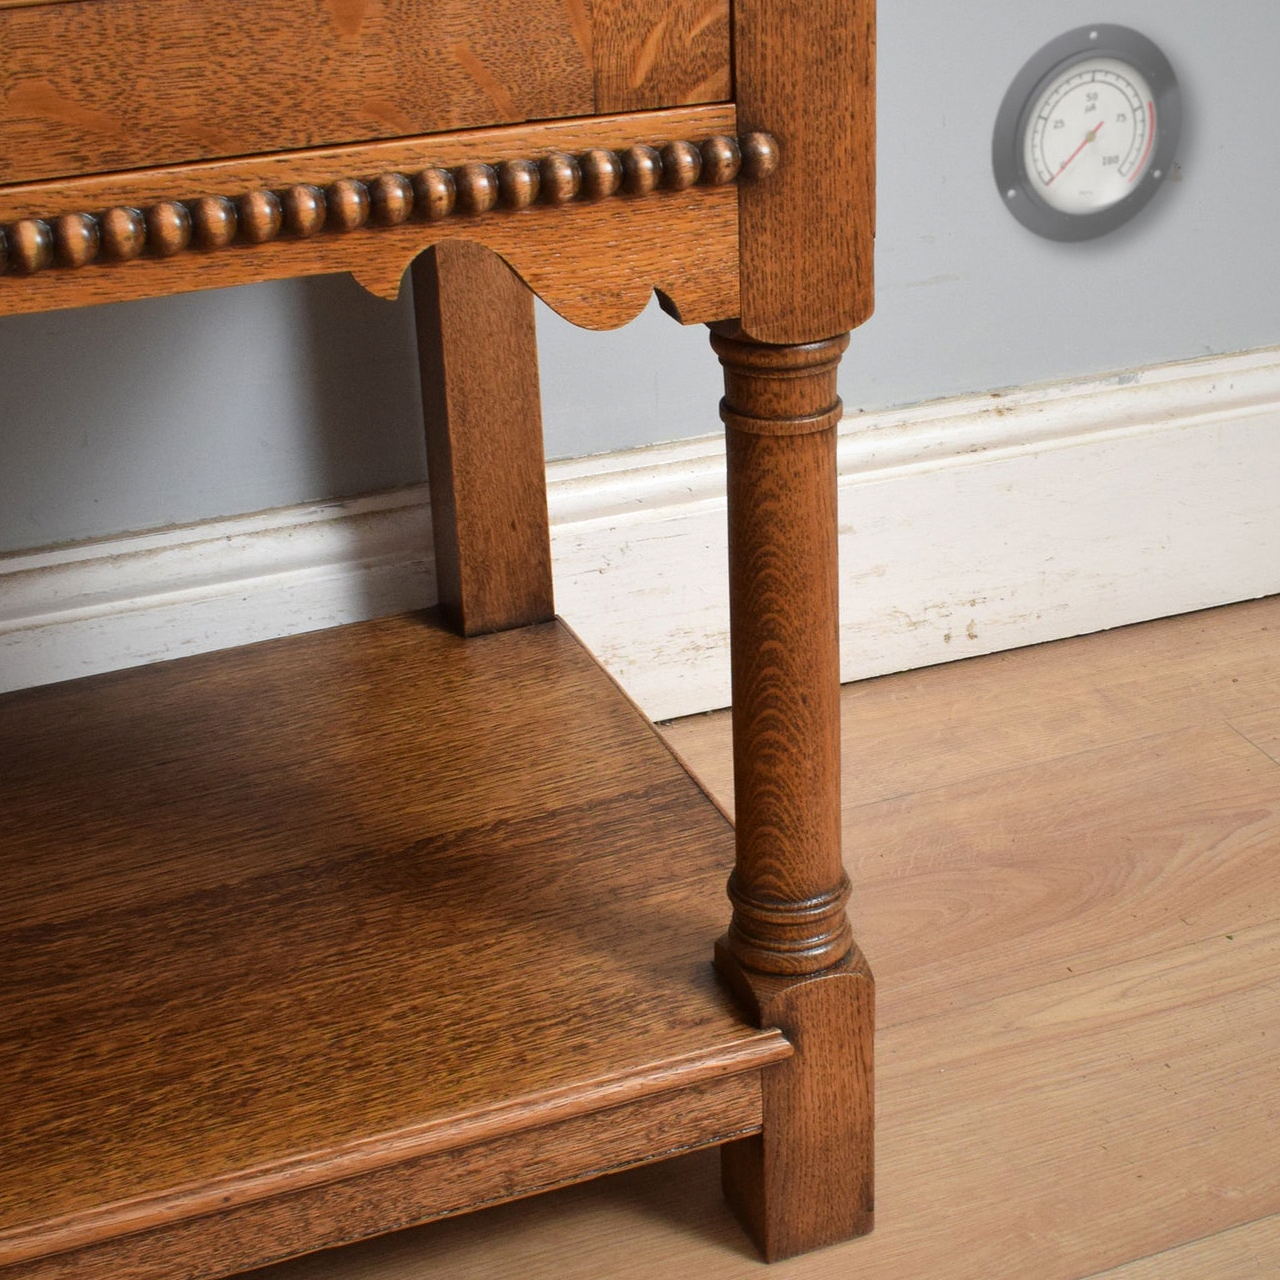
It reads 0,µA
